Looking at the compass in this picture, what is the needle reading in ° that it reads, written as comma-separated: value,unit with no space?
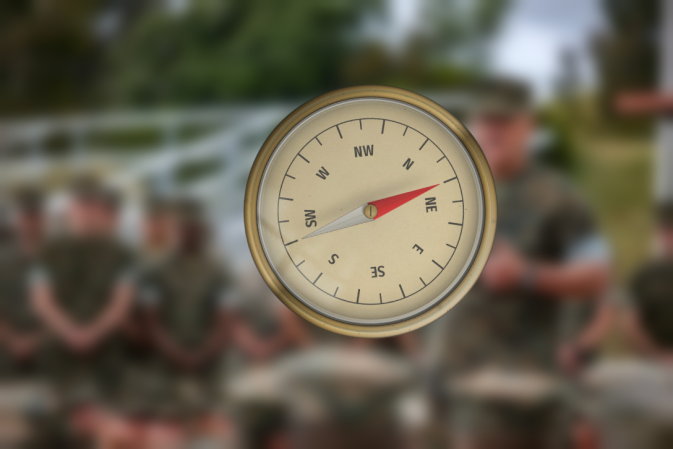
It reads 30,°
